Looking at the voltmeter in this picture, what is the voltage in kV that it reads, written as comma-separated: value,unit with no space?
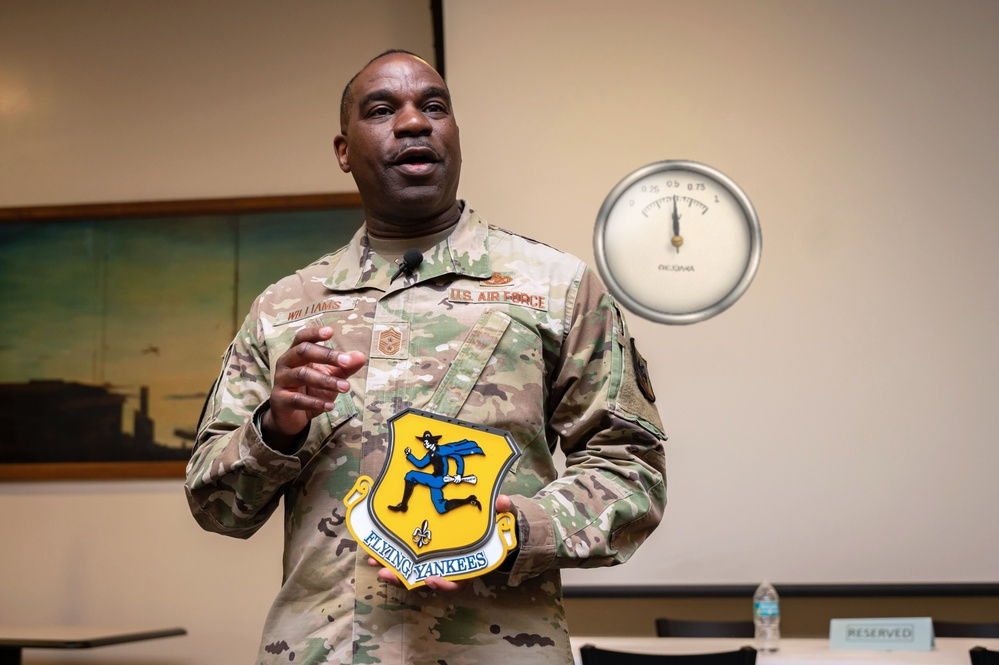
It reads 0.5,kV
